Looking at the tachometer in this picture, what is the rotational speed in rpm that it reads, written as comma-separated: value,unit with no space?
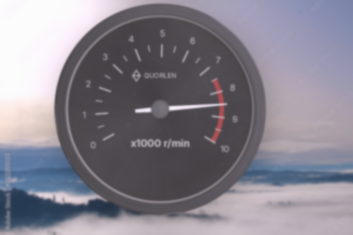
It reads 8500,rpm
